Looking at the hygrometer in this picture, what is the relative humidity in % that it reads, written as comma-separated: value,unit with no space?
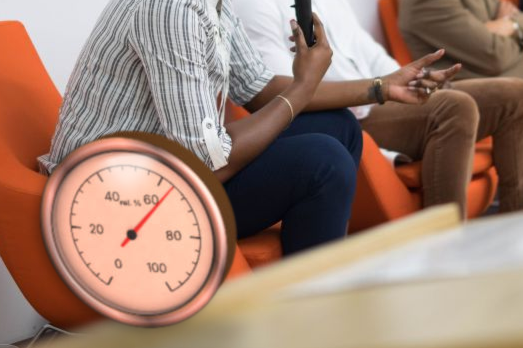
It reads 64,%
